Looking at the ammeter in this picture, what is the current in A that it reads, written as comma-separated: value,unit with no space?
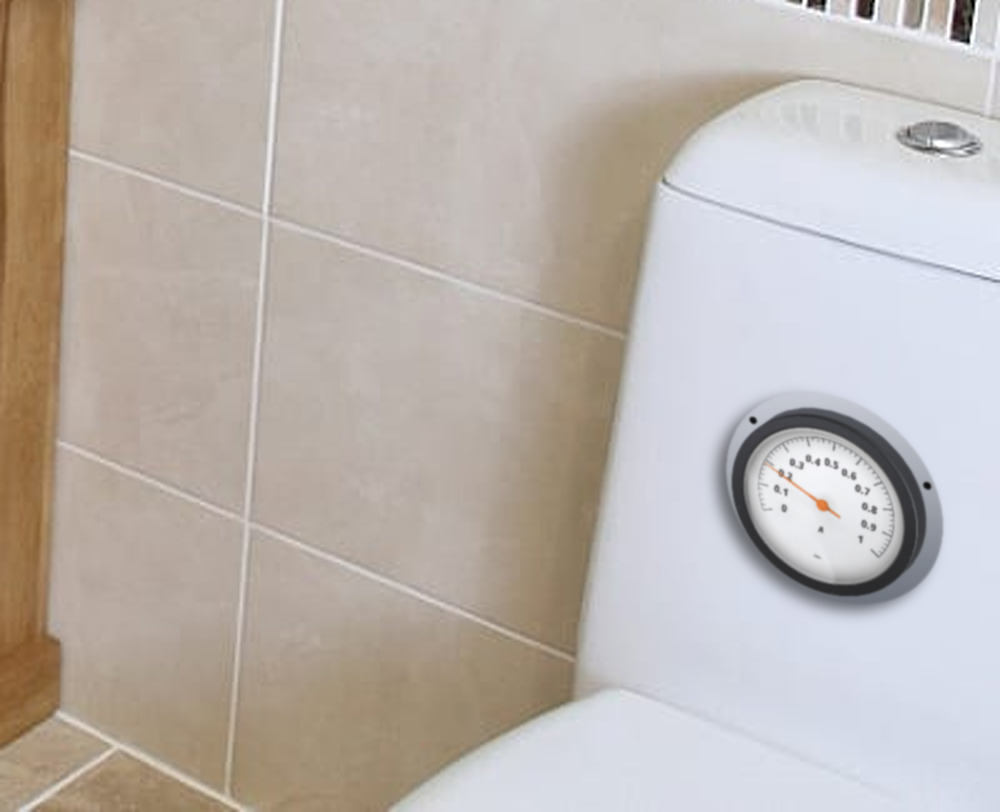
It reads 0.2,A
